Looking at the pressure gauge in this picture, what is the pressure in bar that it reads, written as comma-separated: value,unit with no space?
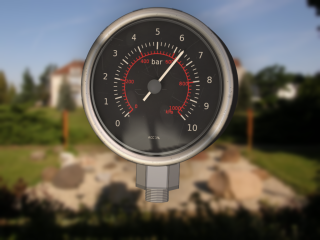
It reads 6.4,bar
